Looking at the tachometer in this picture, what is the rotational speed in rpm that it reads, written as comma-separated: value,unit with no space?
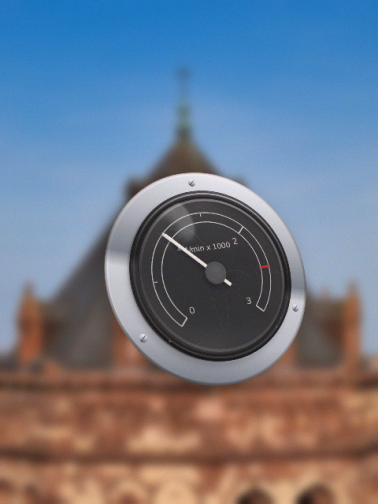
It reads 1000,rpm
